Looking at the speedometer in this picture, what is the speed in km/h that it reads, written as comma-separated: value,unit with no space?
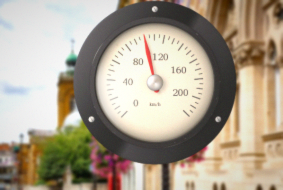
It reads 100,km/h
